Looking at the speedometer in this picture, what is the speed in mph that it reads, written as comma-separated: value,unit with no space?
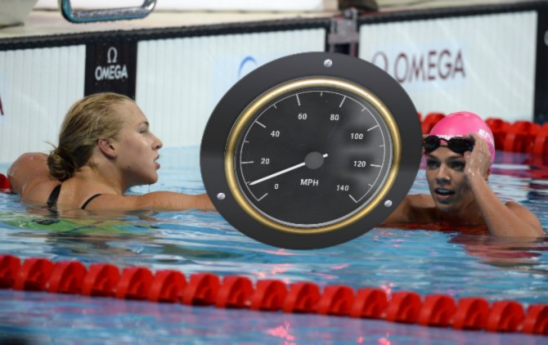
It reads 10,mph
